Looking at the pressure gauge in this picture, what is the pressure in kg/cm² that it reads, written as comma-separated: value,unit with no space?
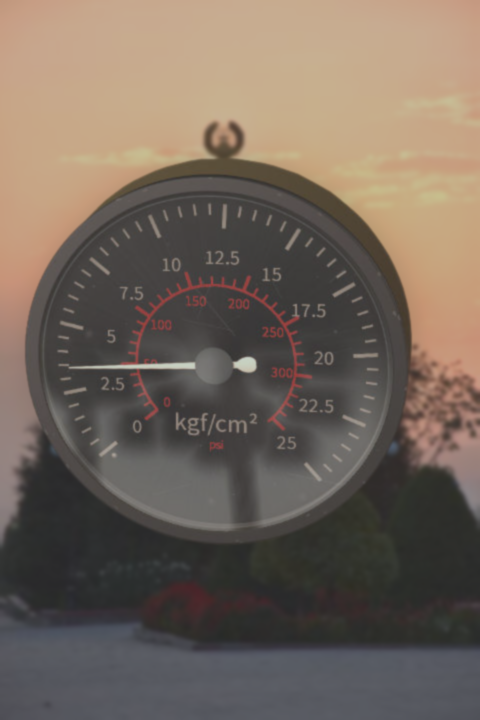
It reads 3.5,kg/cm²
